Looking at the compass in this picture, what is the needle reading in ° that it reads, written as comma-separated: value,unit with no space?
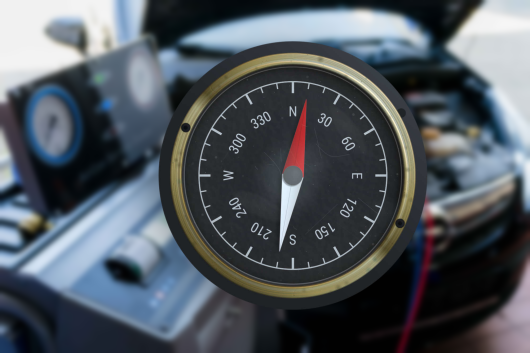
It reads 10,°
